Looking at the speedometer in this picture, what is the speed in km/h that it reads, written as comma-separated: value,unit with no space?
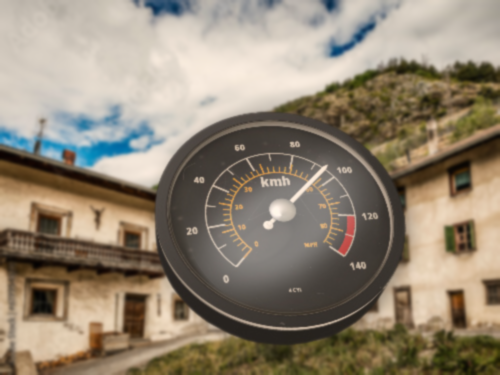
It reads 95,km/h
